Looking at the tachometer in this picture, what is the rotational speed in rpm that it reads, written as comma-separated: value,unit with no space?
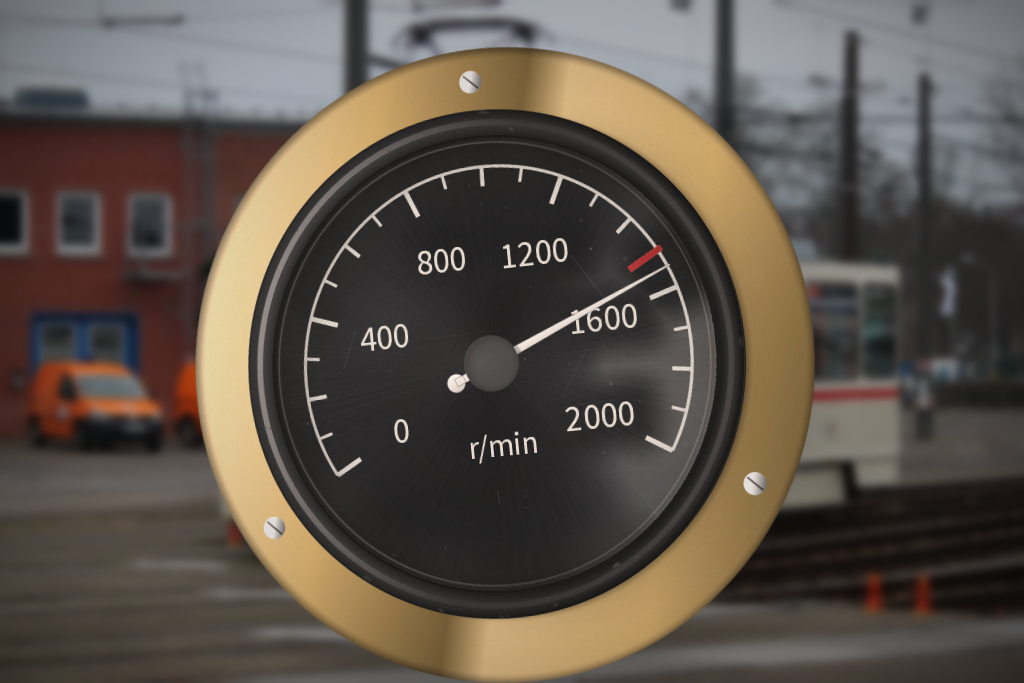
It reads 1550,rpm
